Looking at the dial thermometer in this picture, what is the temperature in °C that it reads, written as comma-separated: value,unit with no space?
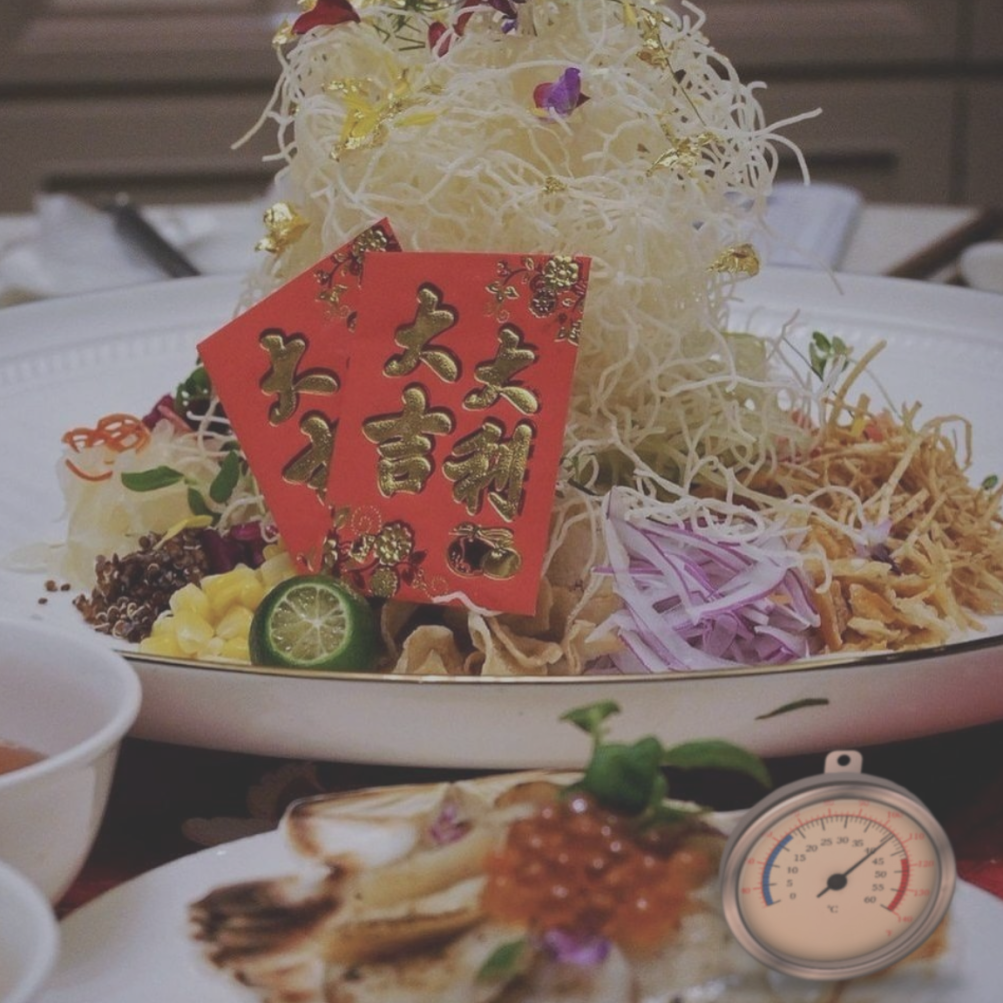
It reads 40,°C
